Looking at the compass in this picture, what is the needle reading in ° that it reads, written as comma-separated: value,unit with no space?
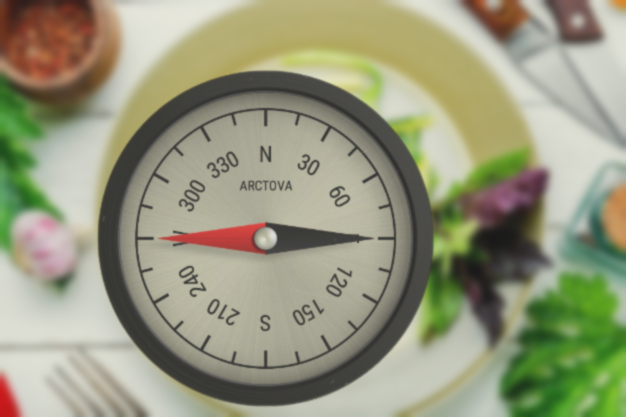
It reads 270,°
